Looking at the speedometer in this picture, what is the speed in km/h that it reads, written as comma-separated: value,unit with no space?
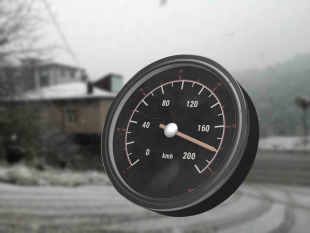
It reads 180,km/h
